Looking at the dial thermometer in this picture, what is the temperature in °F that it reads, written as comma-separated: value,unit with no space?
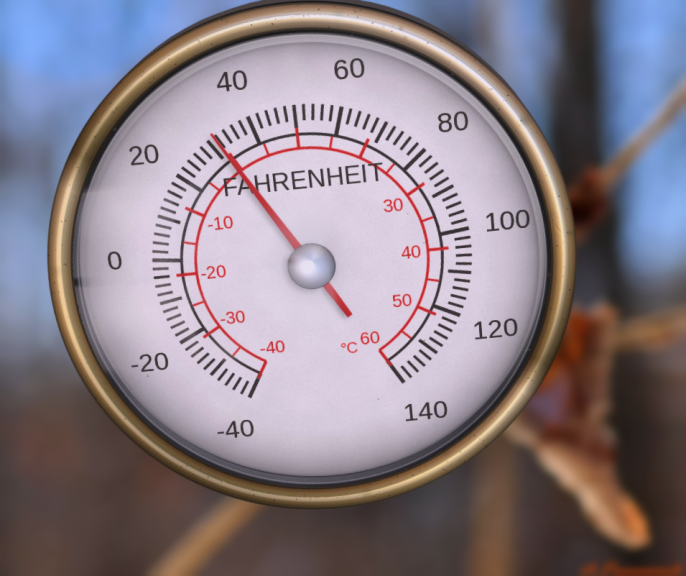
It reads 32,°F
